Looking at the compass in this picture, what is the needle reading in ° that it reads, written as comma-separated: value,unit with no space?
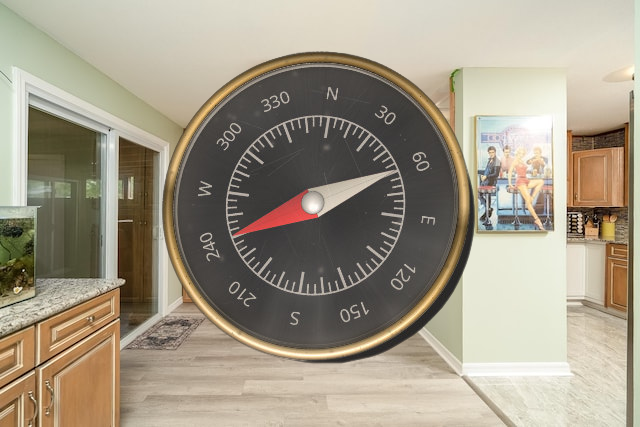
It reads 240,°
